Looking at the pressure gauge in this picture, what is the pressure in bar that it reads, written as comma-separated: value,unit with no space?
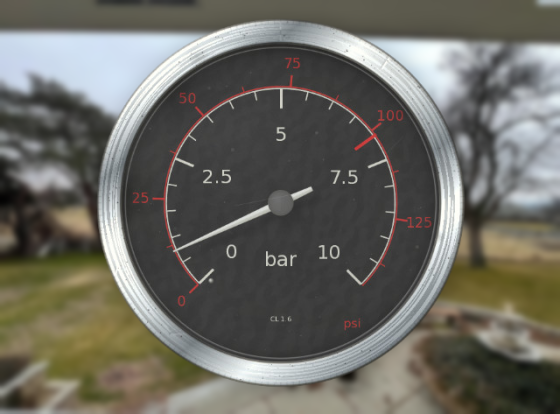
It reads 0.75,bar
